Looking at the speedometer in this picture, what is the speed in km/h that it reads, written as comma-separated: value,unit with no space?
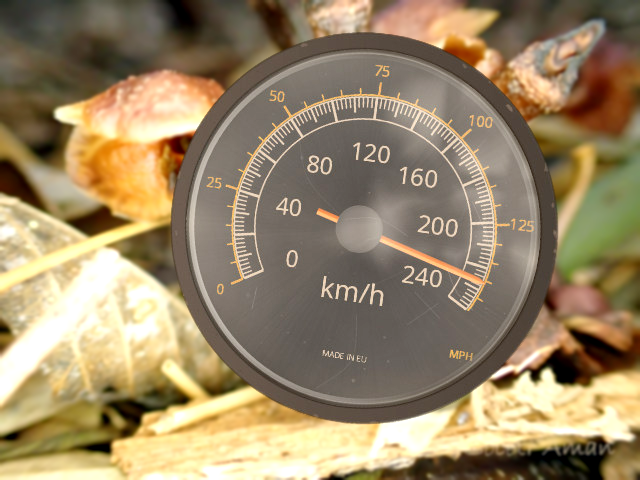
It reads 226,km/h
